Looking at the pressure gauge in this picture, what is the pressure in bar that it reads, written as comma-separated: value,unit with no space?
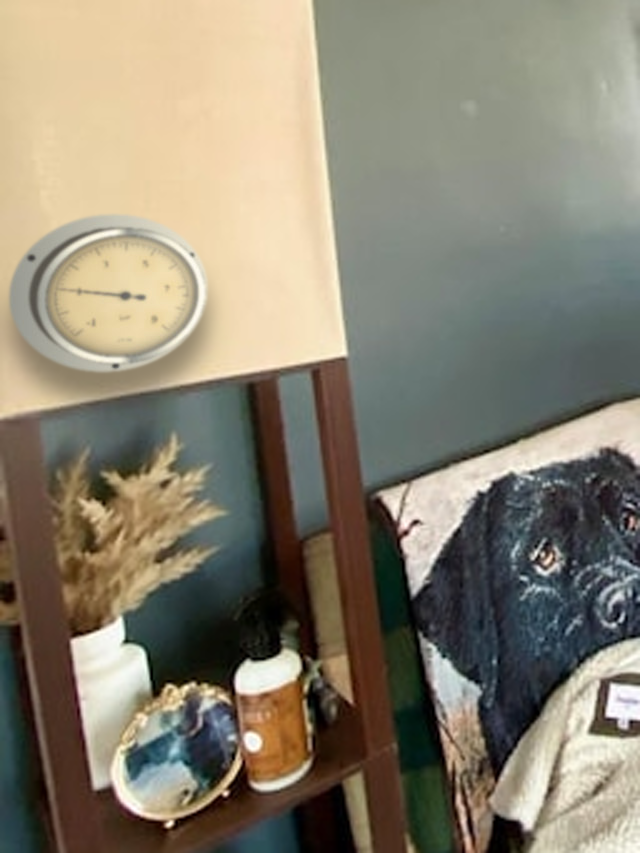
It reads 1,bar
